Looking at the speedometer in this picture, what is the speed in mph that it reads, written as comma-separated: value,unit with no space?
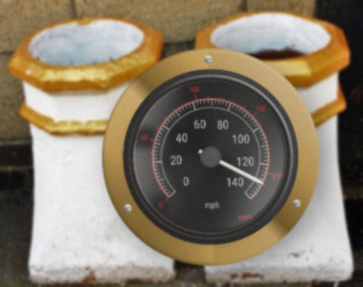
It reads 130,mph
